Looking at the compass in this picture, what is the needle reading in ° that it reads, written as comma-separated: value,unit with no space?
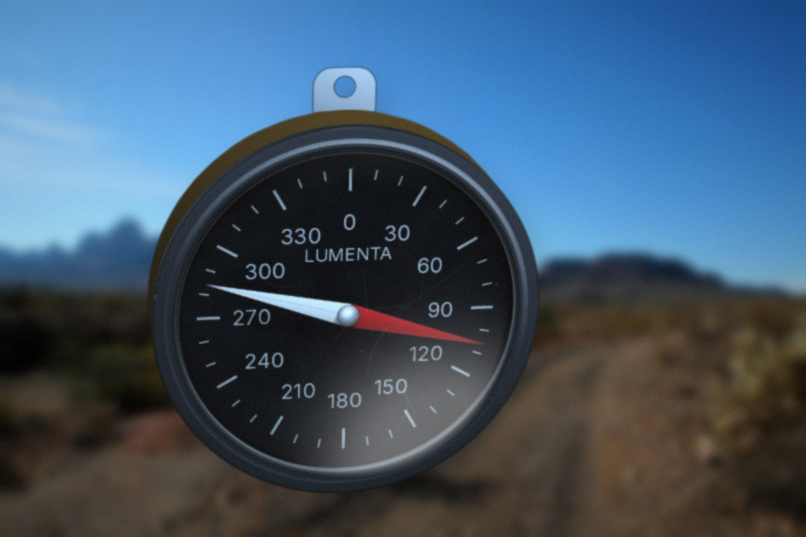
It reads 105,°
